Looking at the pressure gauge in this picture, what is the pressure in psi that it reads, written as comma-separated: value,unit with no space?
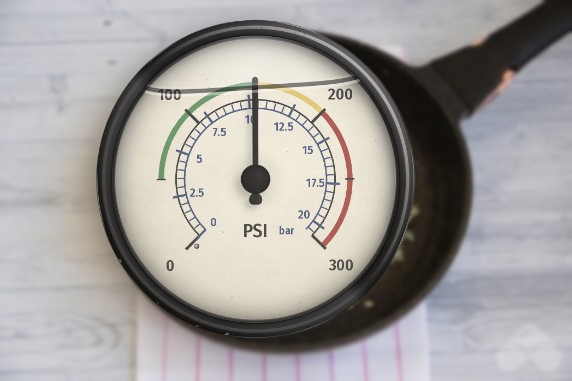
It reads 150,psi
